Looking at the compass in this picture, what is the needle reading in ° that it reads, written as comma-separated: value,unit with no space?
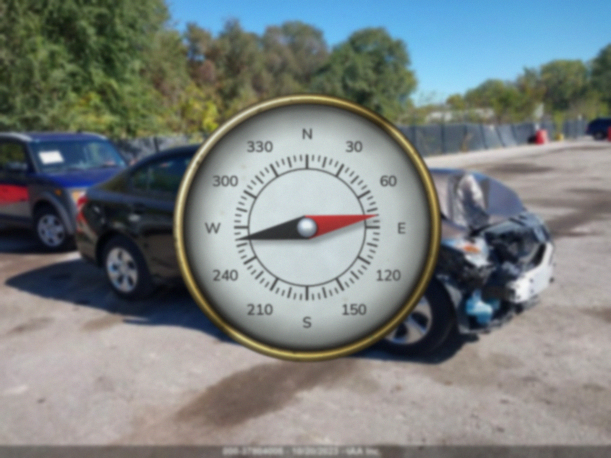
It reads 80,°
